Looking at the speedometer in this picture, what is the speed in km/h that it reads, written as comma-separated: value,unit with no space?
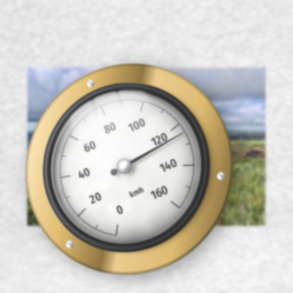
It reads 125,km/h
